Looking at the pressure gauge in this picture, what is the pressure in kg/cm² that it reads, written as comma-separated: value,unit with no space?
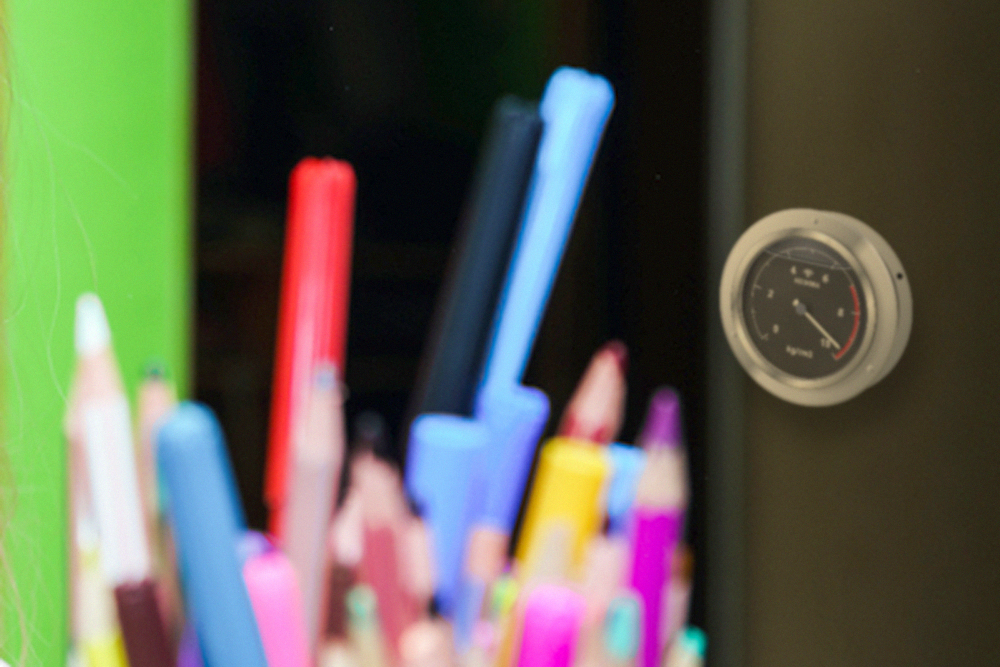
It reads 9.5,kg/cm²
